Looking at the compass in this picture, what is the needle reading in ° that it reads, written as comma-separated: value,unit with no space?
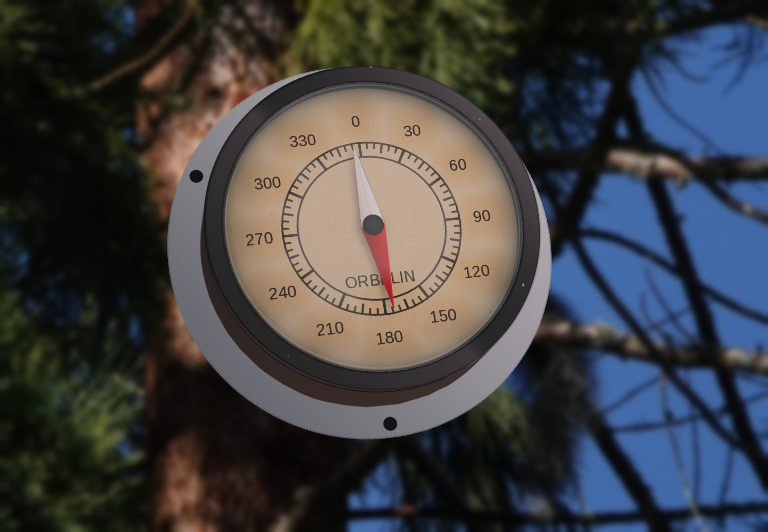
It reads 175,°
